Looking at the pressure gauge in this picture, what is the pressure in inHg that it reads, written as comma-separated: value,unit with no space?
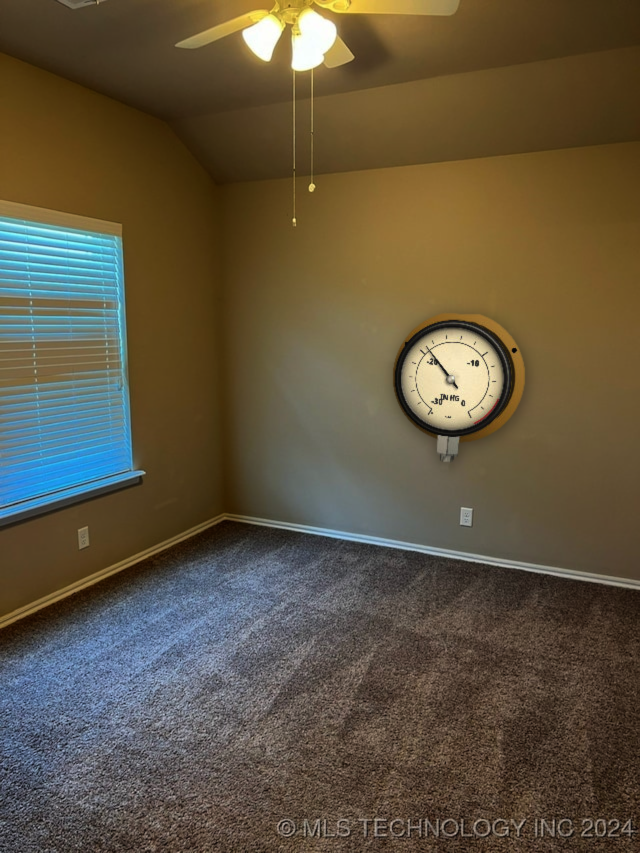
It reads -19,inHg
